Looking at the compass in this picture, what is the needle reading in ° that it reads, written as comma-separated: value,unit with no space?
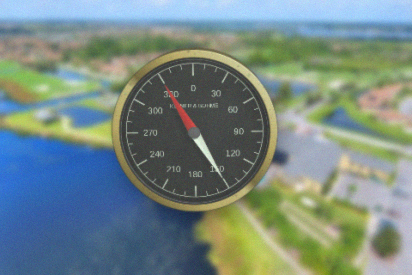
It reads 330,°
